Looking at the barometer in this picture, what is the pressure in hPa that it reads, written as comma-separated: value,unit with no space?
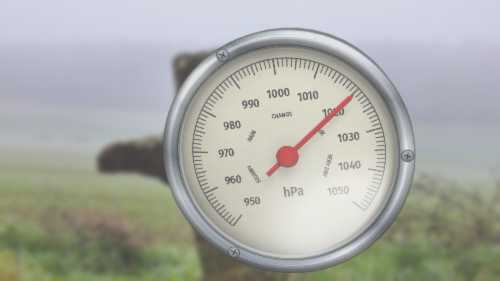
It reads 1020,hPa
